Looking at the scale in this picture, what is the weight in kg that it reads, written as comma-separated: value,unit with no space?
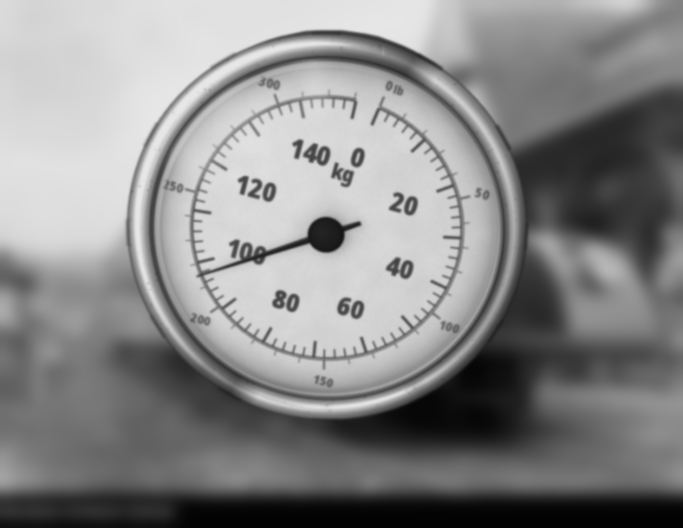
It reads 98,kg
